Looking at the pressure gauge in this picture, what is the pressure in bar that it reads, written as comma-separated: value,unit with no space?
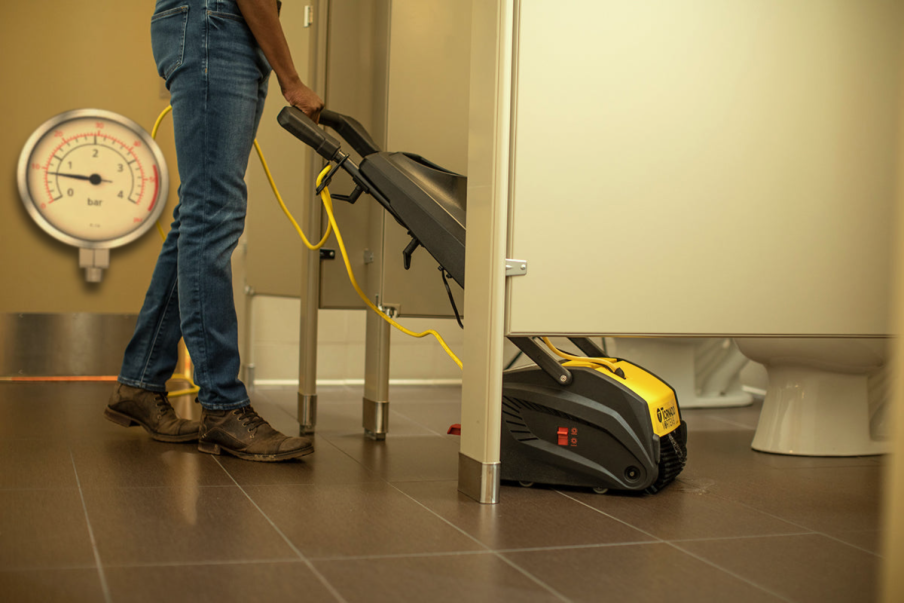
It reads 0.6,bar
